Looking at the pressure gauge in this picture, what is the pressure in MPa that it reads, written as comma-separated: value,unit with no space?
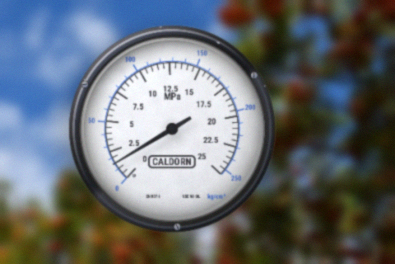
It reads 1.5,MPa
